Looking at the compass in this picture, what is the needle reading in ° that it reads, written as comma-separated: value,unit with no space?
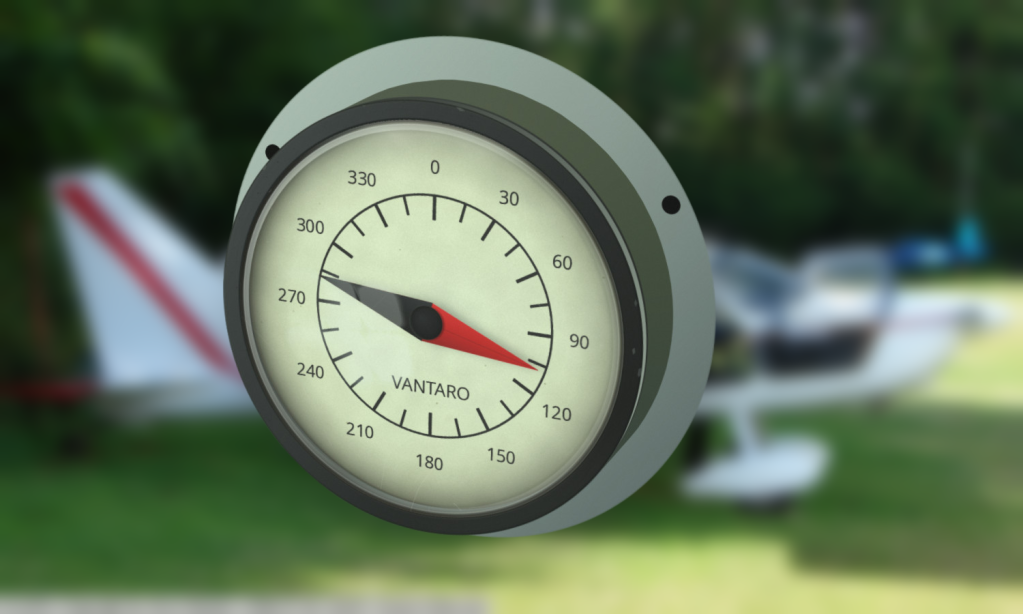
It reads 105,°
